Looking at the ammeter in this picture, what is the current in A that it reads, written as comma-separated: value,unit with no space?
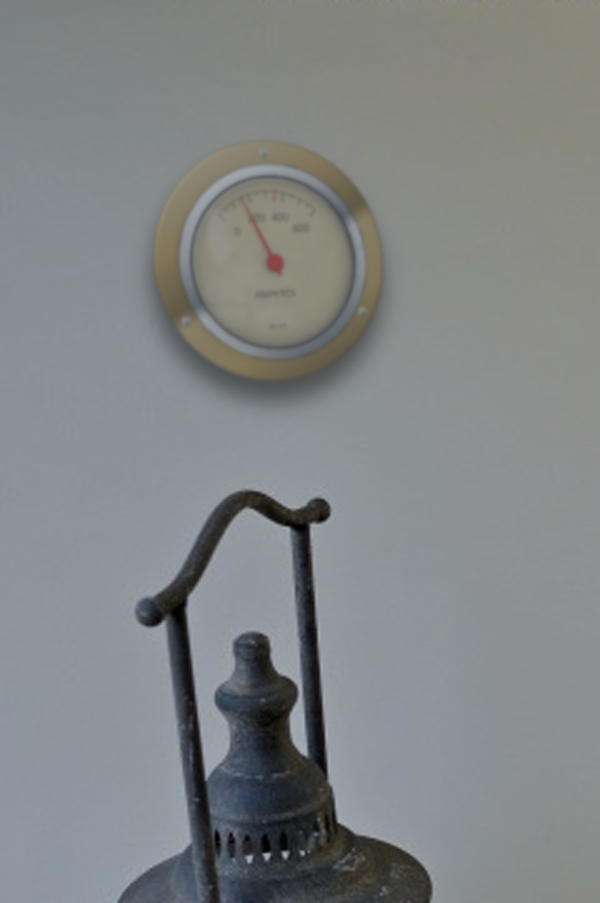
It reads 150,A
